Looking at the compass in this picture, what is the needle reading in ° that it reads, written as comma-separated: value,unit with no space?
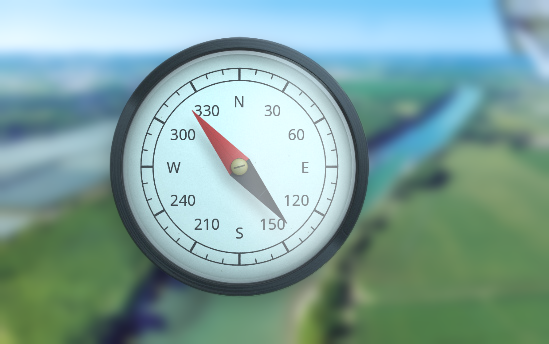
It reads 320,°
